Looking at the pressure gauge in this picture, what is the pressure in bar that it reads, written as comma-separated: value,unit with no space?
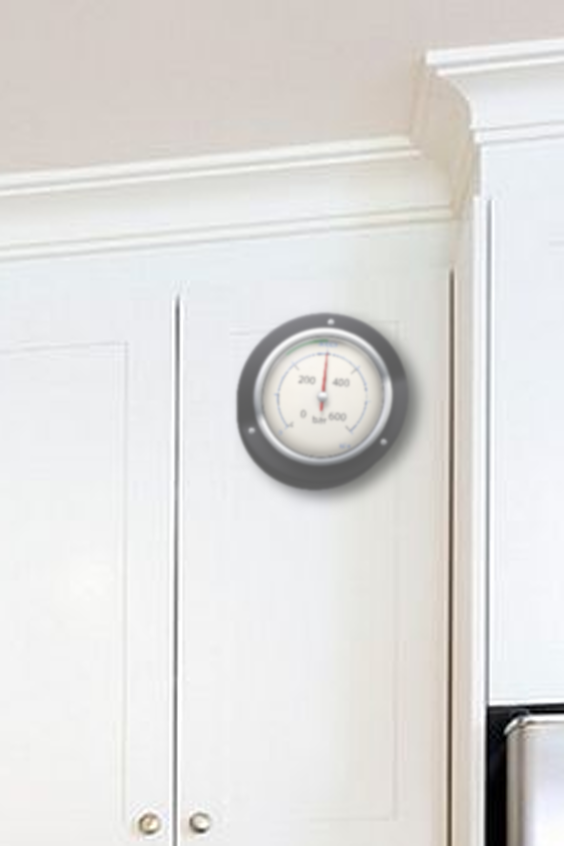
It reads 300,bar
